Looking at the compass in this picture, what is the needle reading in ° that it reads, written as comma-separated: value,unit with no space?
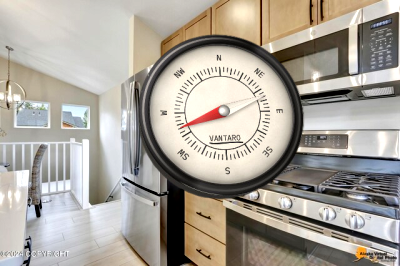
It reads 250,°
